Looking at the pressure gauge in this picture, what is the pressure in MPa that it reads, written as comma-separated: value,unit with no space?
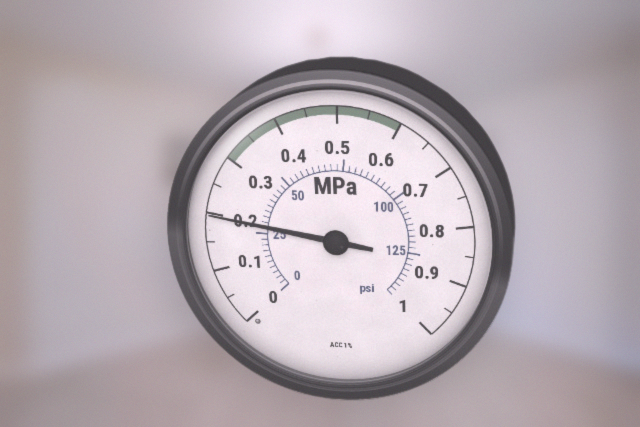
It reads 0.2,MPa
